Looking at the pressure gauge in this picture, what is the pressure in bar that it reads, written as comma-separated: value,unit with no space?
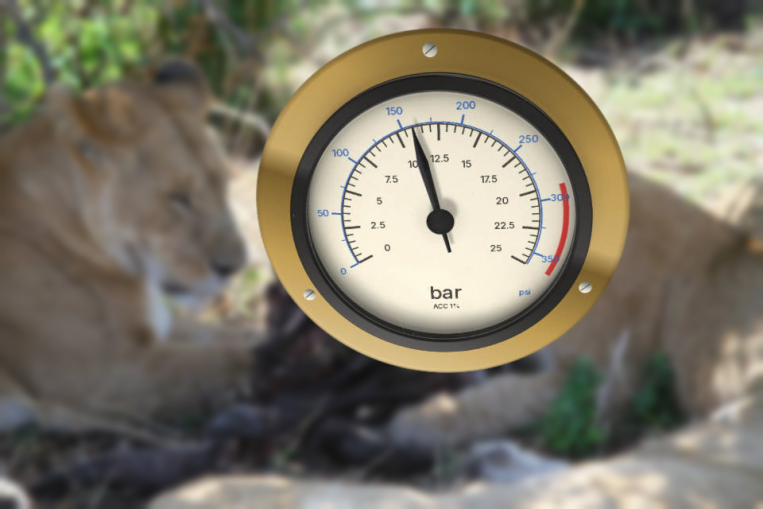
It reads 11,bar
